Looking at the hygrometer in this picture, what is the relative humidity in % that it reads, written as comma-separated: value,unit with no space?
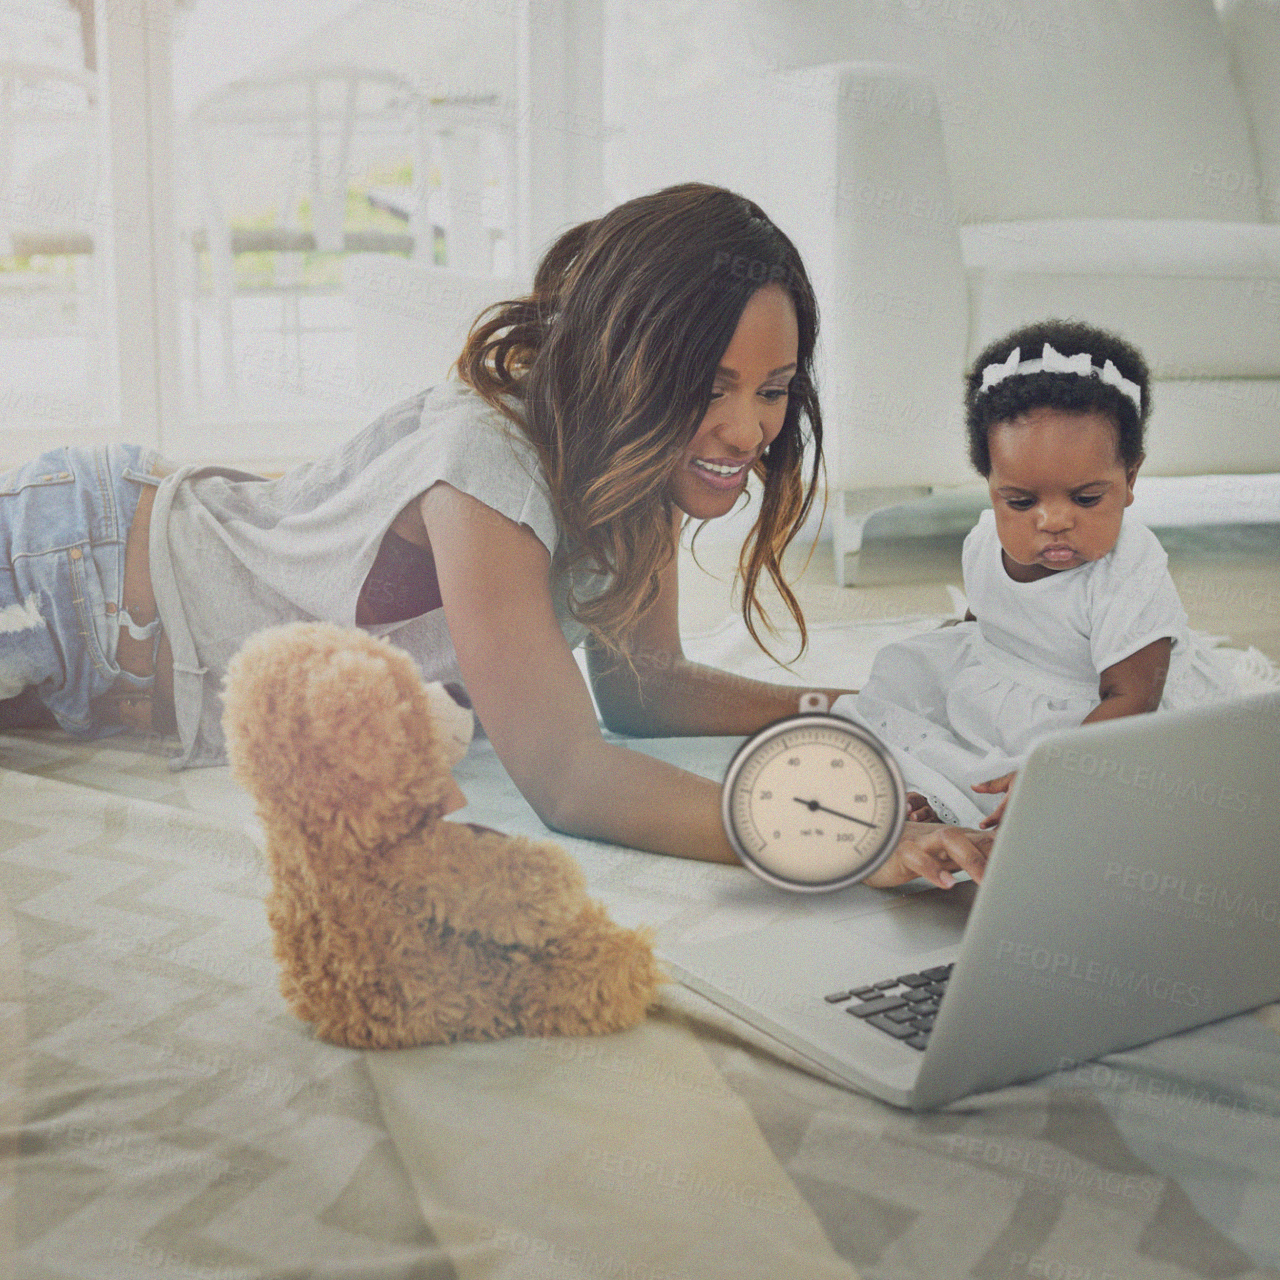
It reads 90,%
